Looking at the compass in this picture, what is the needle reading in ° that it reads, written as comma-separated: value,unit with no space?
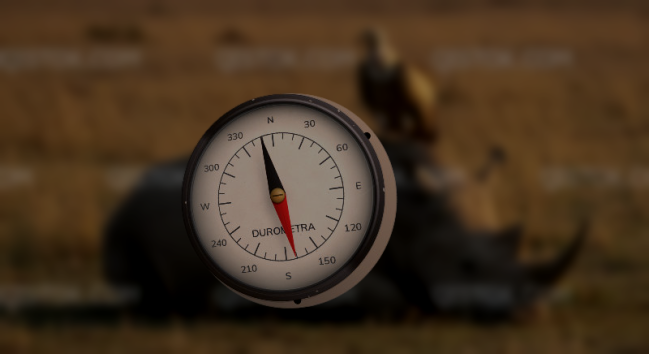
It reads 170,°
